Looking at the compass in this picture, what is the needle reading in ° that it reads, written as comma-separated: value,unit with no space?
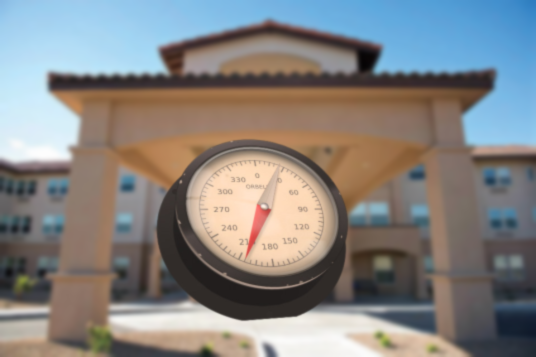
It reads 205,°
